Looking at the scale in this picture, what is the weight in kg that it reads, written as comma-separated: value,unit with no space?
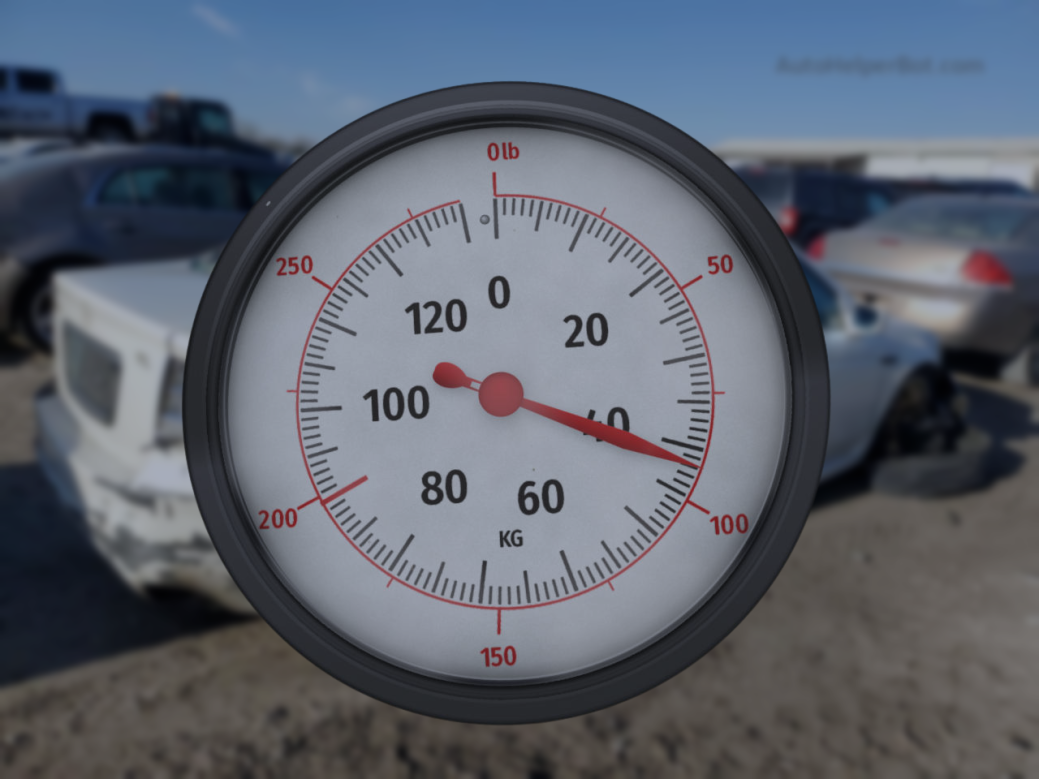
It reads 42,kg
